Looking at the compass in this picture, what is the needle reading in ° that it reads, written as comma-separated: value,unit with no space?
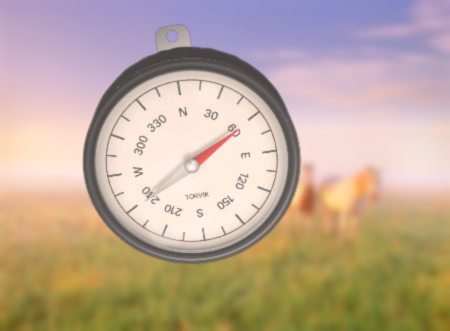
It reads 60,°
